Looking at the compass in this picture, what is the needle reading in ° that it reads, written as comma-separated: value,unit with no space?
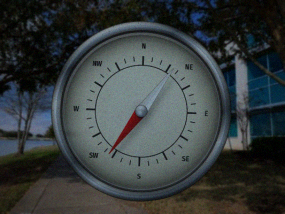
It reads 215,°
